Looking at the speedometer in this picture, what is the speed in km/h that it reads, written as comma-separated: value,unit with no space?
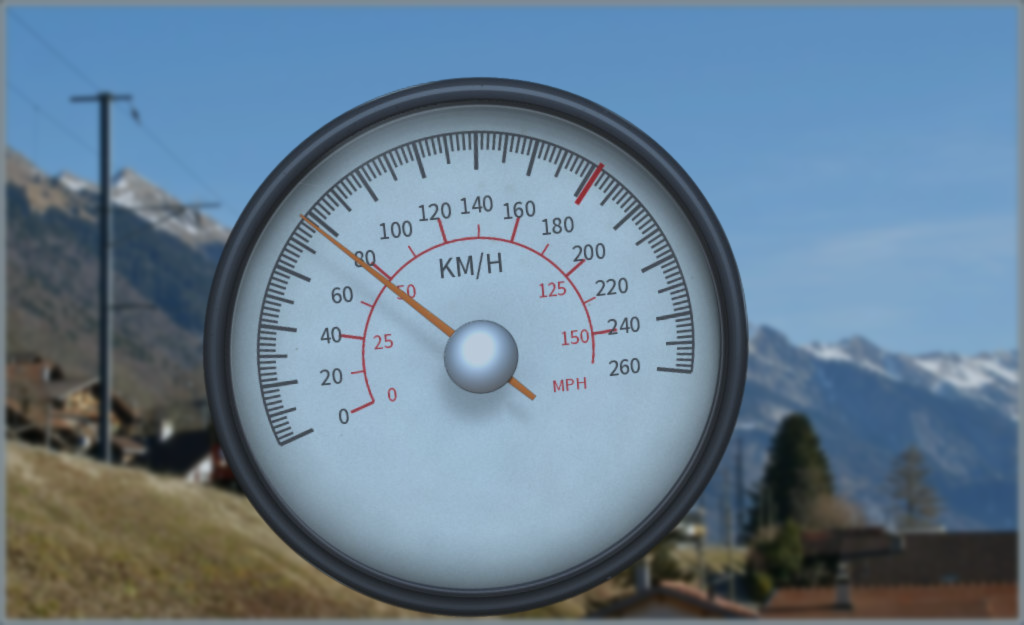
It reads 78,km/h
